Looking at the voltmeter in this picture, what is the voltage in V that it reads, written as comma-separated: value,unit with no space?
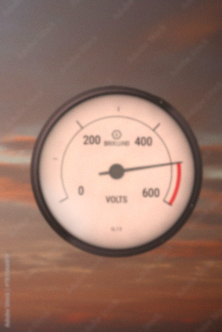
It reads 500,V
